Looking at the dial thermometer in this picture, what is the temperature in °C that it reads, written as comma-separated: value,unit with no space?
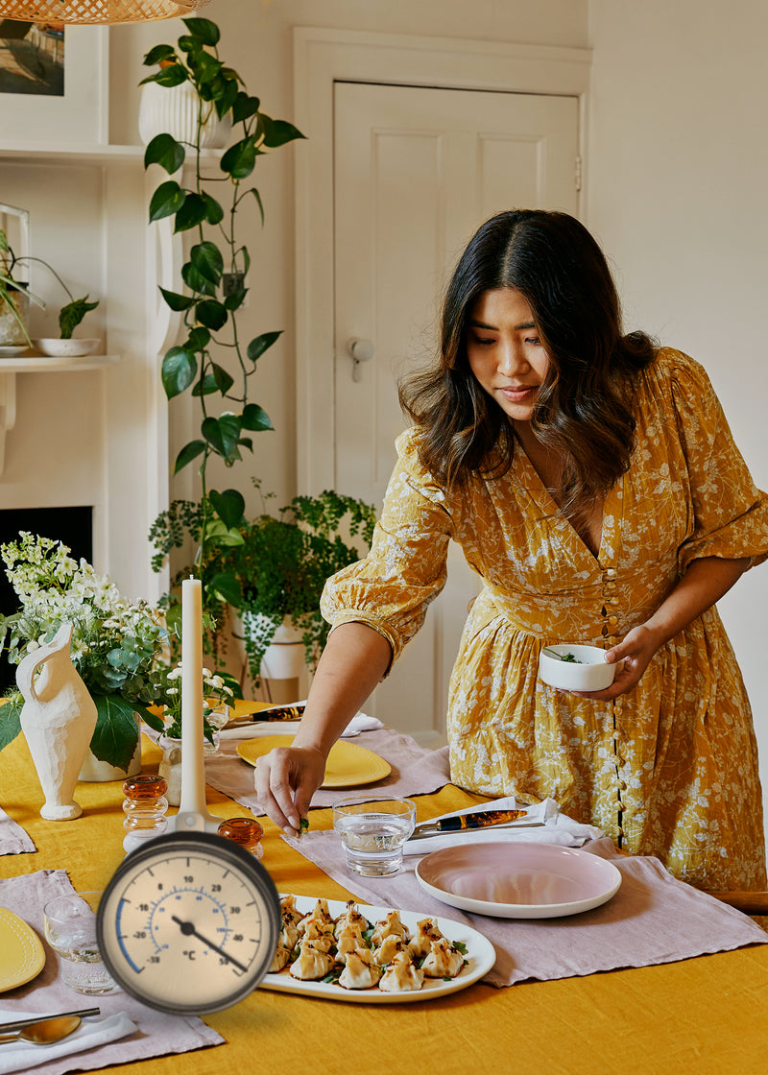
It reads 47.5,°C
